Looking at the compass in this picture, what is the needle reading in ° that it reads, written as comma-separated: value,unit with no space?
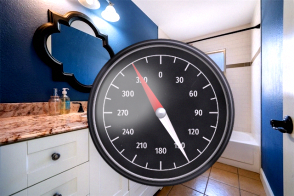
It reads 330,°
